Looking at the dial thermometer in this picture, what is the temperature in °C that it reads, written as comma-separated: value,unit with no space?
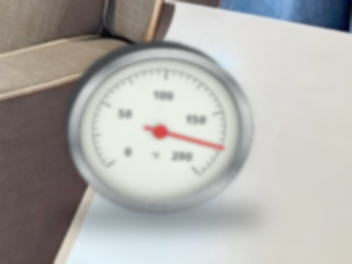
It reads 175,°C
